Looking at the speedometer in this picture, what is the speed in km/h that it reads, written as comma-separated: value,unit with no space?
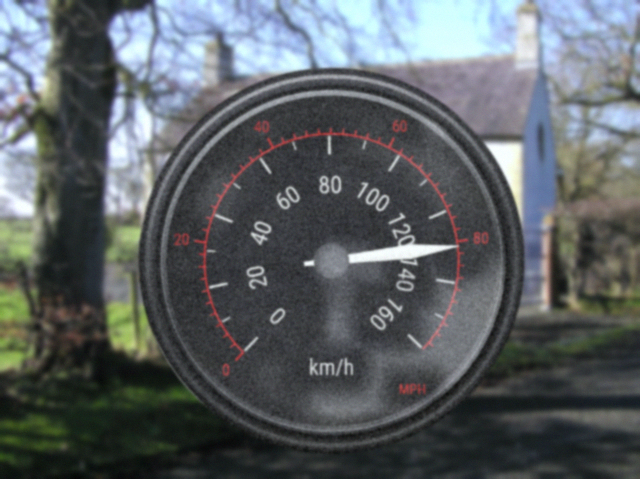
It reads 130,km/h
